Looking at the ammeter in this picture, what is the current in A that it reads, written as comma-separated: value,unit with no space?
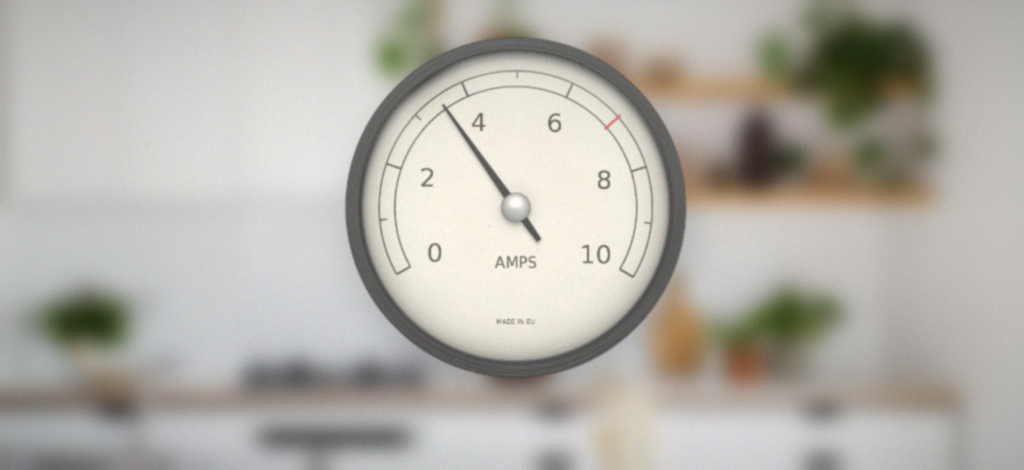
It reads 3.5,A
